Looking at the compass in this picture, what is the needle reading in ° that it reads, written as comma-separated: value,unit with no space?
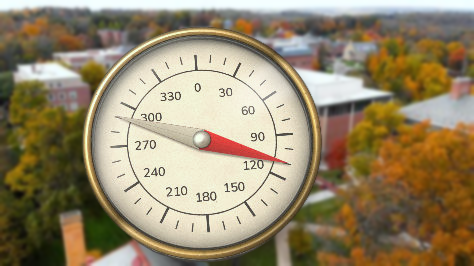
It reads 110,°
